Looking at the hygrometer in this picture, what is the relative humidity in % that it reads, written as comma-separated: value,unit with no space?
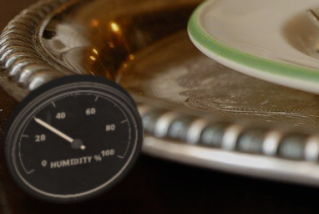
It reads 30,%
